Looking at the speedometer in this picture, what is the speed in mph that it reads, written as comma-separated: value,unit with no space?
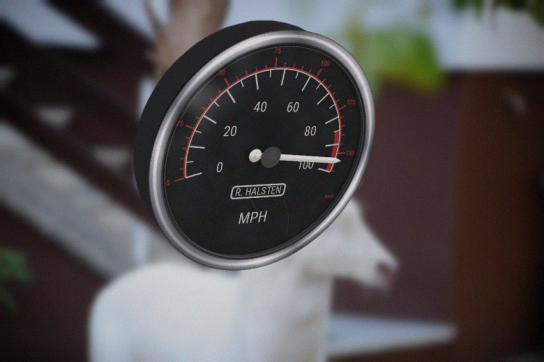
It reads 95,mph
